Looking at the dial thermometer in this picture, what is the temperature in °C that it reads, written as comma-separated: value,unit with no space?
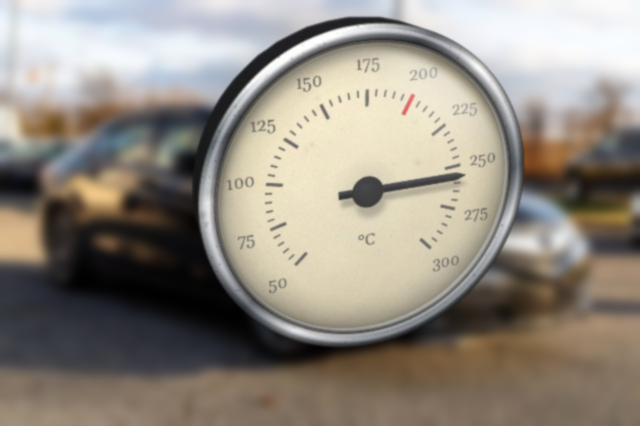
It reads 255,°C
